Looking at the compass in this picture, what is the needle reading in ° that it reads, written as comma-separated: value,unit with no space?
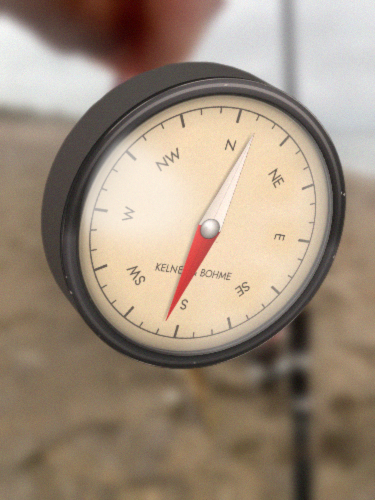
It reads 190,°
